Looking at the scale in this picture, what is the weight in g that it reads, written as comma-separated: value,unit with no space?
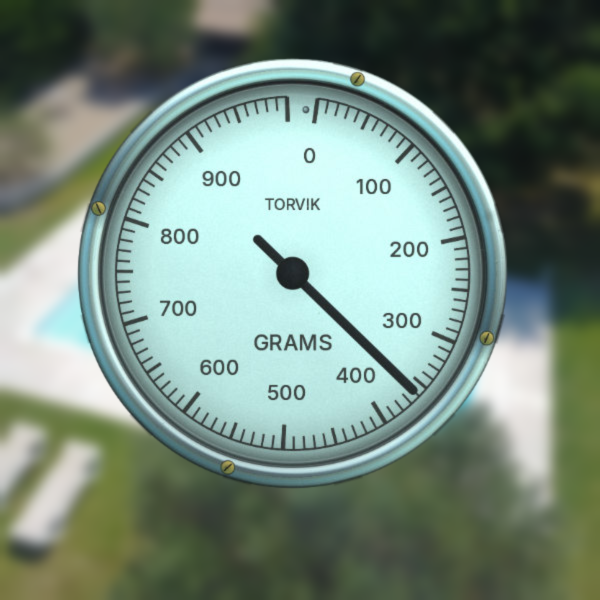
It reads 360,g
